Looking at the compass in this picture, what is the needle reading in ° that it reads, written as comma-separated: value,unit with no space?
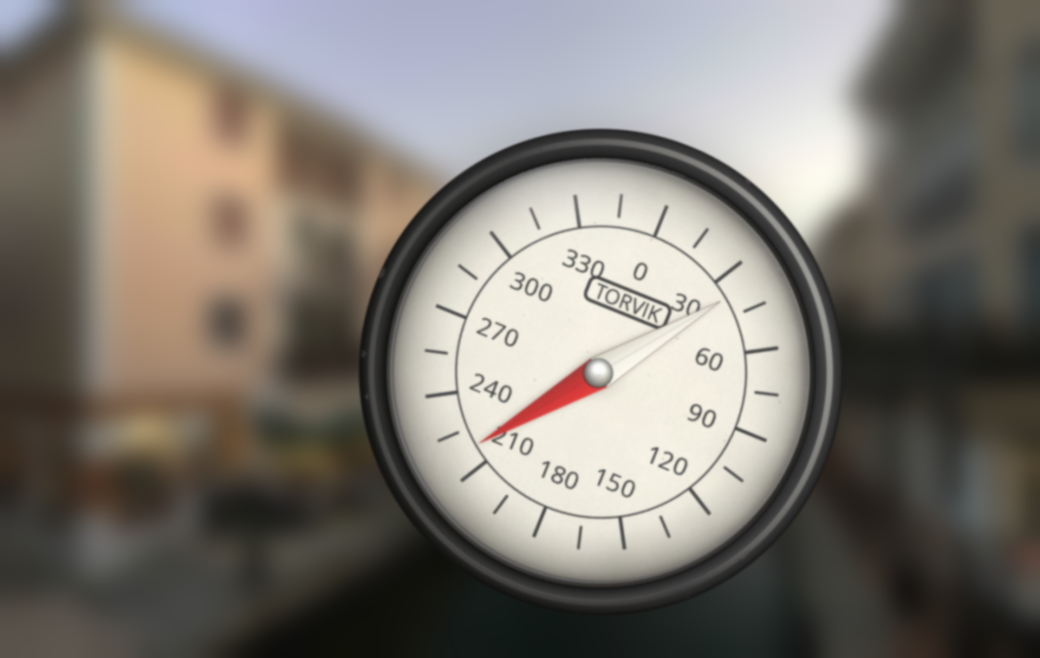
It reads 217.5,°
